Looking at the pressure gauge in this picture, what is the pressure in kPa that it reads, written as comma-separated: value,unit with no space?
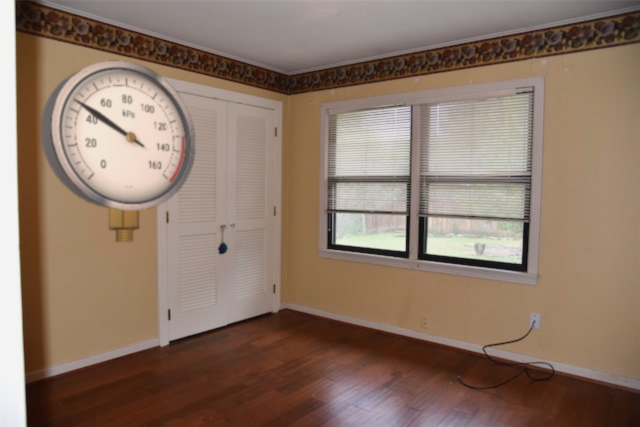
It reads 45,kPa
